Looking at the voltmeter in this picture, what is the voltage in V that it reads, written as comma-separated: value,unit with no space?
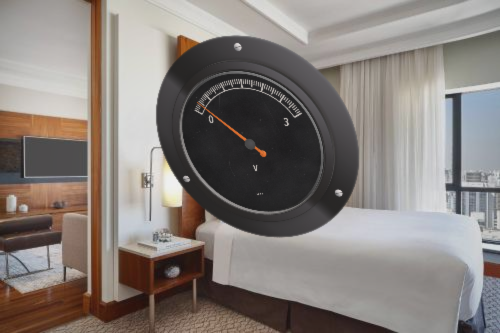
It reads 0.25,V
